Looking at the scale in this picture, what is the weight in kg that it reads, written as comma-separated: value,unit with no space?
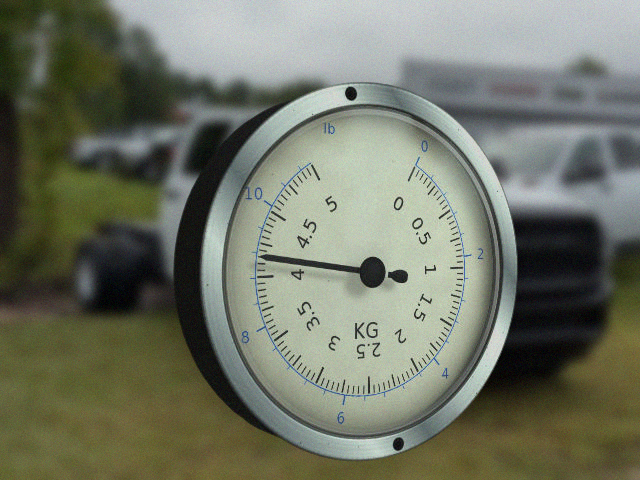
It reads 4.15,kg
